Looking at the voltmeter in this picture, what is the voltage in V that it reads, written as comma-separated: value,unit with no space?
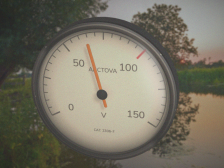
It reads 65,V
